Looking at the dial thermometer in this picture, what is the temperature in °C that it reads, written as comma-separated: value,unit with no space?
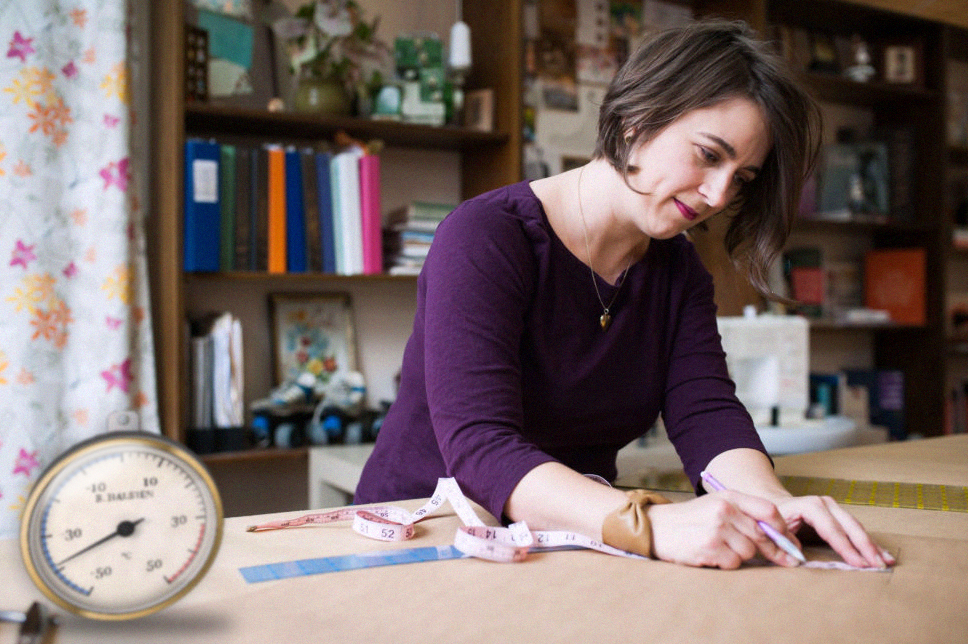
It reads -38,°C
